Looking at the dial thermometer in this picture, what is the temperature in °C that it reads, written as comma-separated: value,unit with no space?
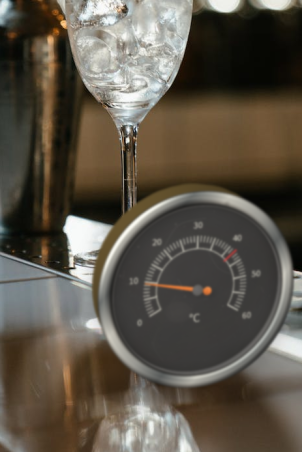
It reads 10,°C
